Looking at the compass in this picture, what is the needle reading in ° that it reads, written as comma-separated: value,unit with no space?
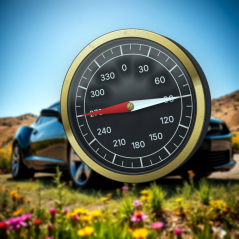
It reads 270,°
